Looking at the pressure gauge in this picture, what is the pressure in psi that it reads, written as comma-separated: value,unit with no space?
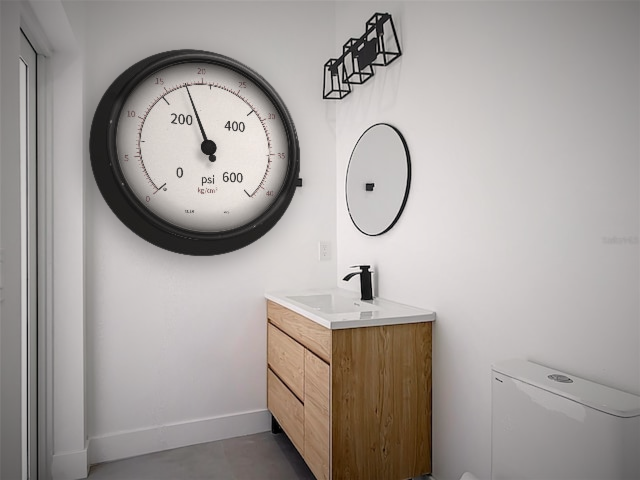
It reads 250,psi
